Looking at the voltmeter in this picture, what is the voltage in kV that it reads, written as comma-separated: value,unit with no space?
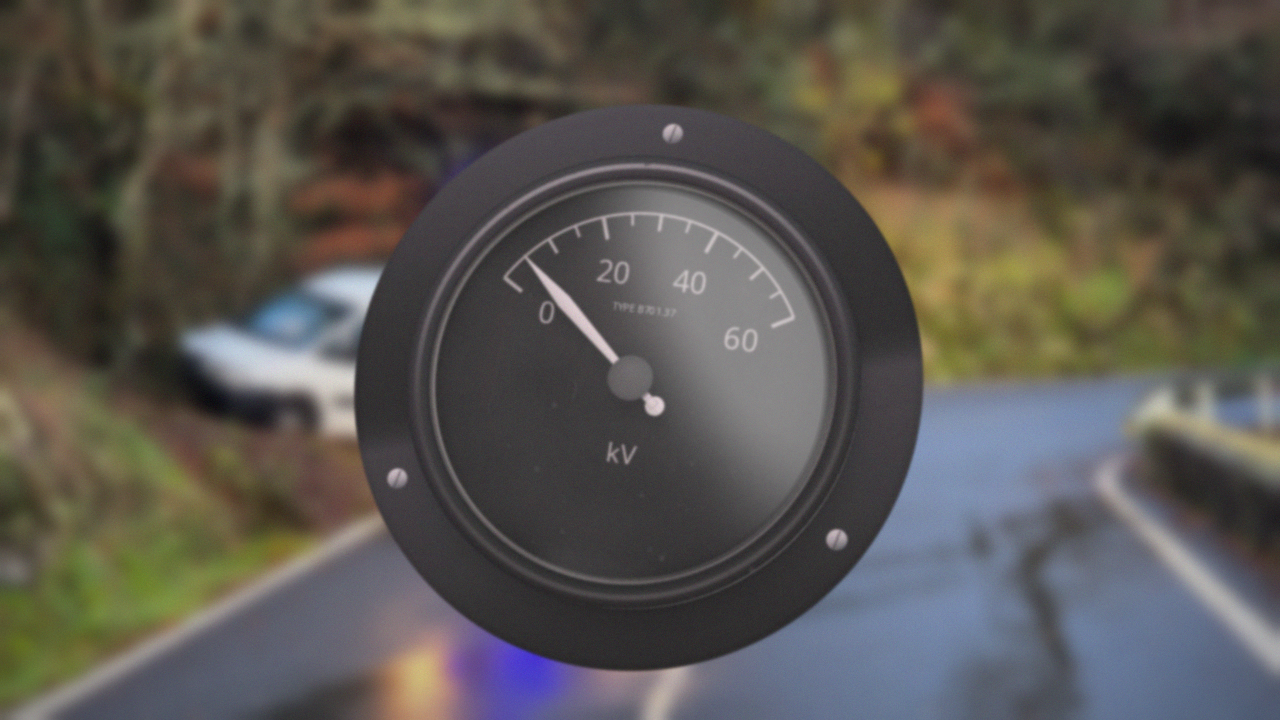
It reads 5,kV
